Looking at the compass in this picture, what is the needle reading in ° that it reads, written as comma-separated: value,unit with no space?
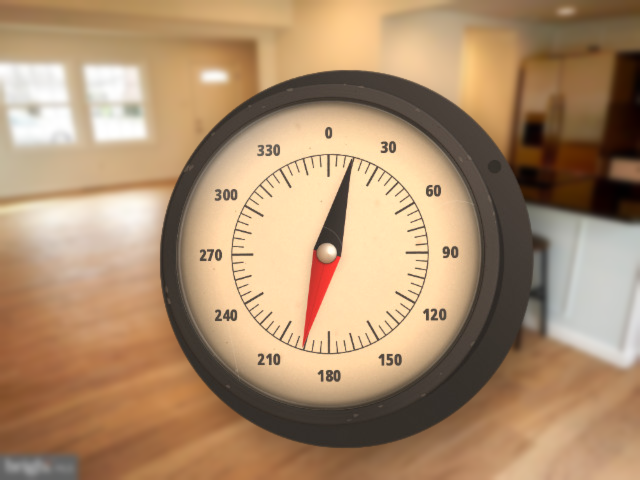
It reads 195,°
